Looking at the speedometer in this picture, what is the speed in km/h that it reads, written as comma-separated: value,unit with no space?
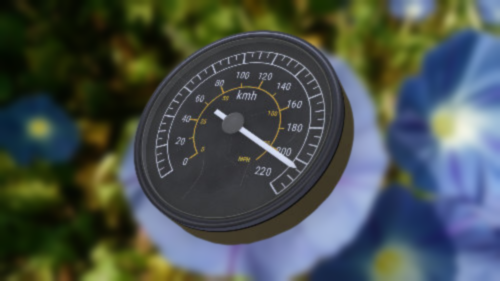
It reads 205,km/h
